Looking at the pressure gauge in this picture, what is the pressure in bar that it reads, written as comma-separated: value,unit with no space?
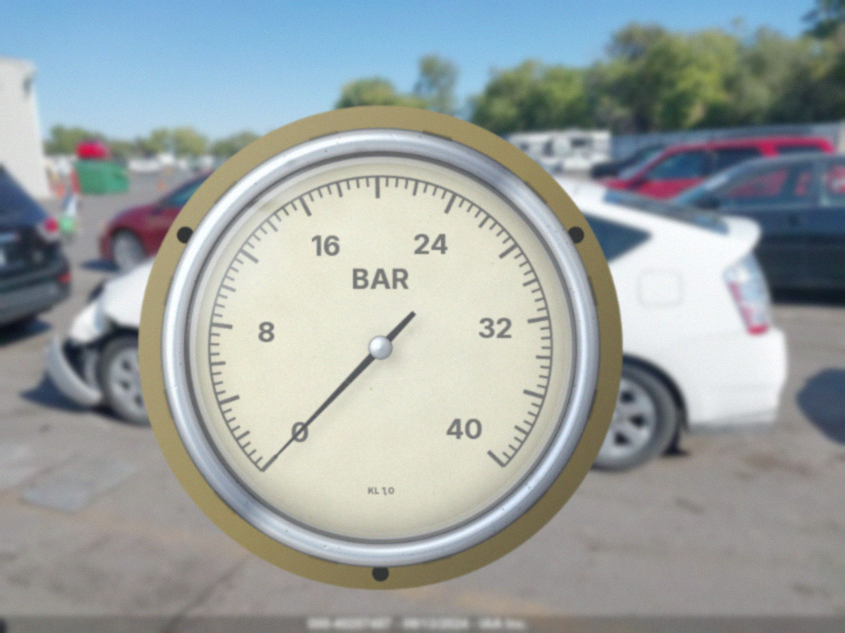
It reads 0,bar
